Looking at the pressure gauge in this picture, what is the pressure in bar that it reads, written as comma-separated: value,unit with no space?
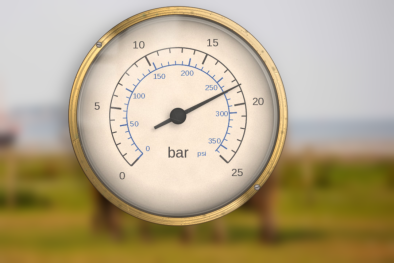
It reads 18.5,bar
